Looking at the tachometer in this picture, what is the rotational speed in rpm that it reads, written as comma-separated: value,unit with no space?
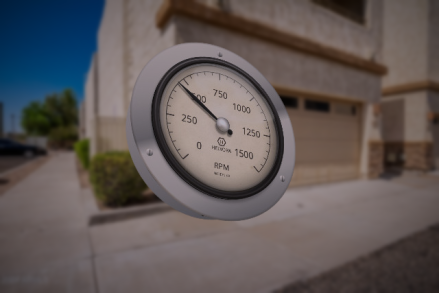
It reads 450,rpm
